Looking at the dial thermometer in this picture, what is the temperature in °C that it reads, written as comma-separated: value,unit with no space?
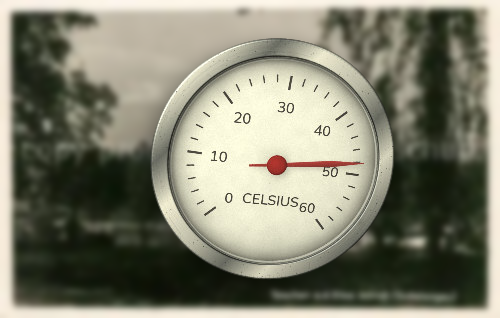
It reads 48,°C
